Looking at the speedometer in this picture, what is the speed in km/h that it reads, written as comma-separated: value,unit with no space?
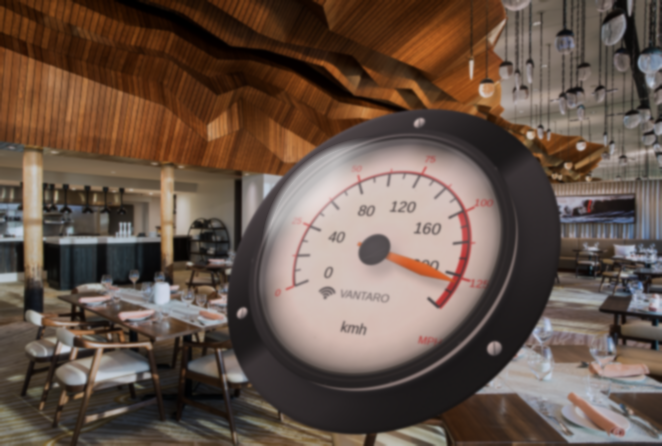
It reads 205,km/h
